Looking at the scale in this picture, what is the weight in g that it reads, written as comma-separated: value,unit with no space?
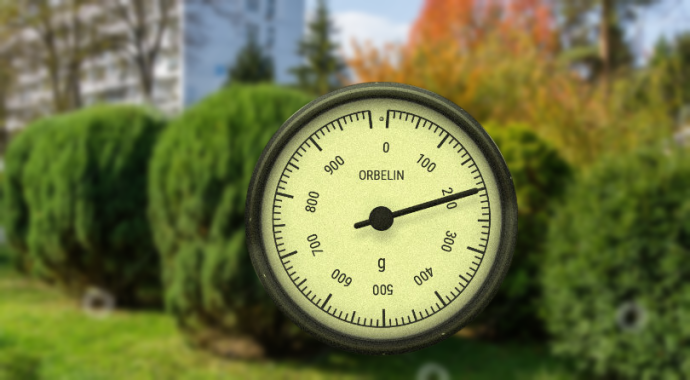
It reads 200,g
